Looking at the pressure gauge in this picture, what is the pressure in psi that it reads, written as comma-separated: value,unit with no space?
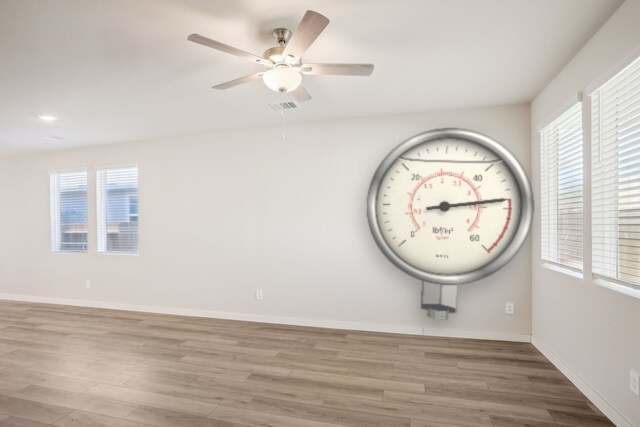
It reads 48,psi
